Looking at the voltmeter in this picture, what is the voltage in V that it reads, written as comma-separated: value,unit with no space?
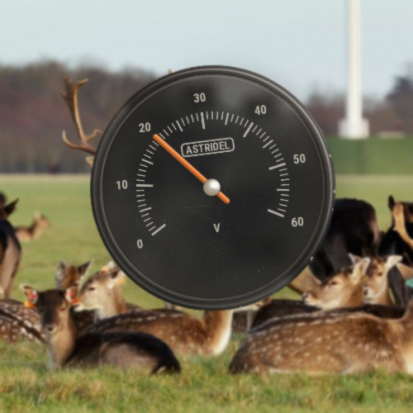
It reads 20,V
